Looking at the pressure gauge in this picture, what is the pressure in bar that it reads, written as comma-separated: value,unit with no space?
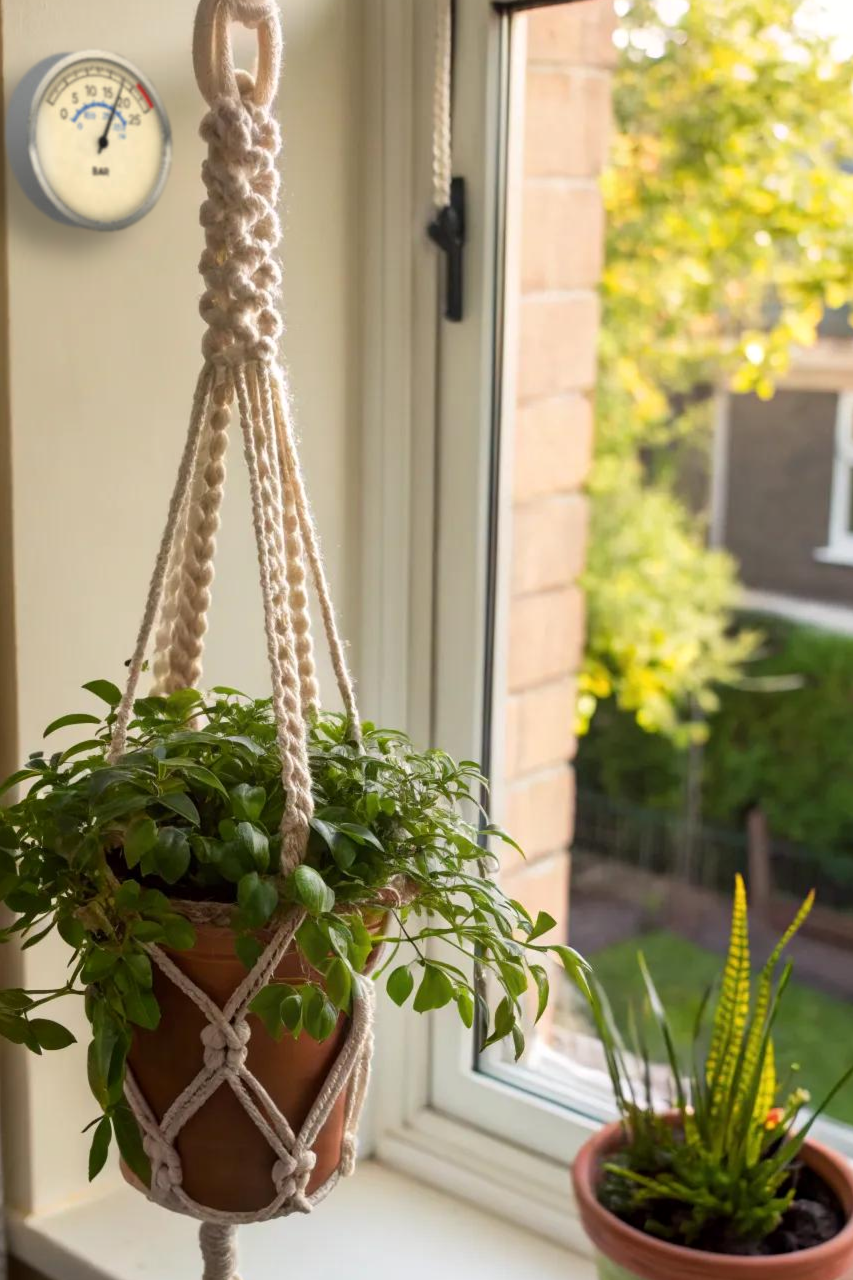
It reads 17.5,bar
